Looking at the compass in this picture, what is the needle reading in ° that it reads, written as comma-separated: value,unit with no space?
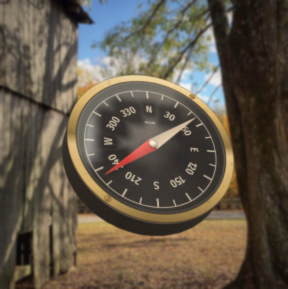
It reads 232.5,°
